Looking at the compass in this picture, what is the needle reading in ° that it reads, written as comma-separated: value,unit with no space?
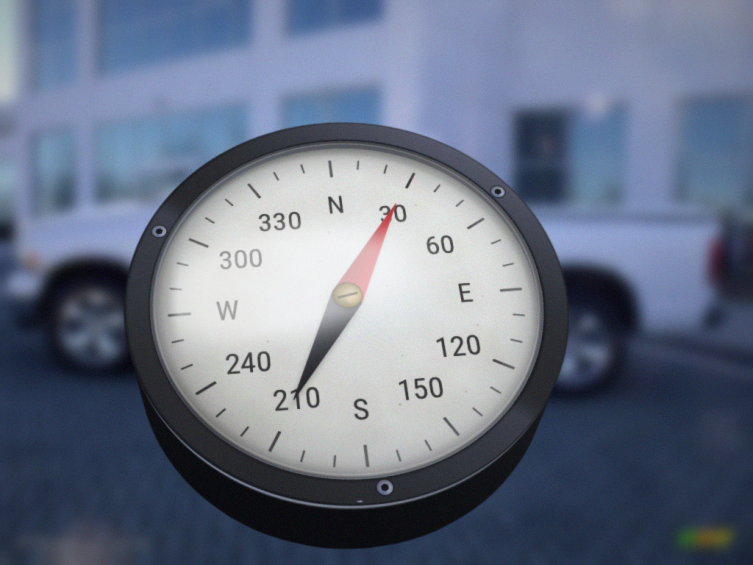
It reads 30,°
